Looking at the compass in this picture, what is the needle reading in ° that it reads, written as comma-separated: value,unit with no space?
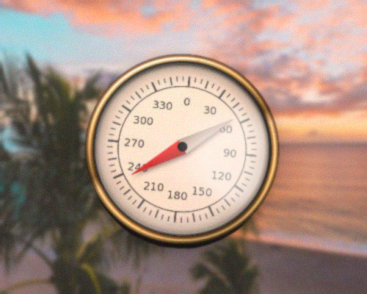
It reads 235,°
